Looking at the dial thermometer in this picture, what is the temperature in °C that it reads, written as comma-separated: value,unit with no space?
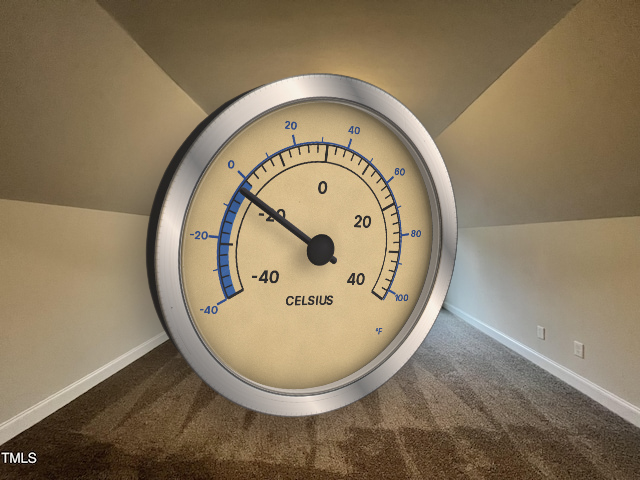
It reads -20,°C
